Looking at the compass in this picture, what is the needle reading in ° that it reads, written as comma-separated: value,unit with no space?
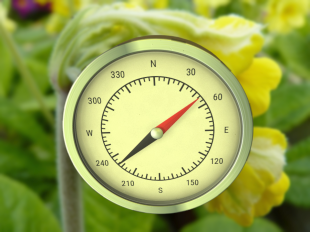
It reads 50,°
